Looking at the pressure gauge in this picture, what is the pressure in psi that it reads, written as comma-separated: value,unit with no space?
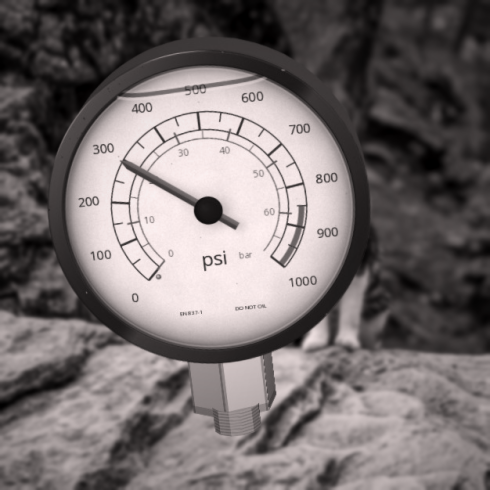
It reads 300,psi
